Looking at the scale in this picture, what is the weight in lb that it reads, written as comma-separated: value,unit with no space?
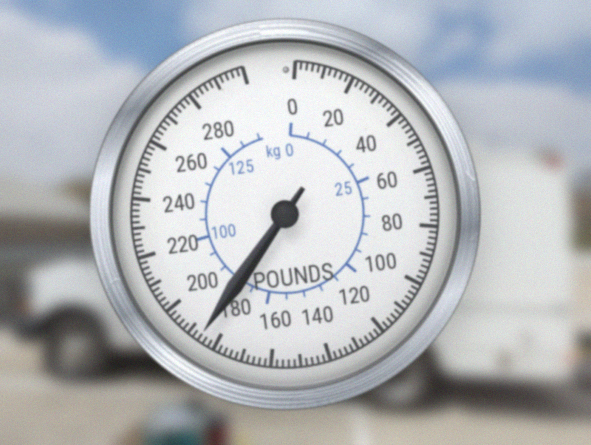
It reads 186,lb
